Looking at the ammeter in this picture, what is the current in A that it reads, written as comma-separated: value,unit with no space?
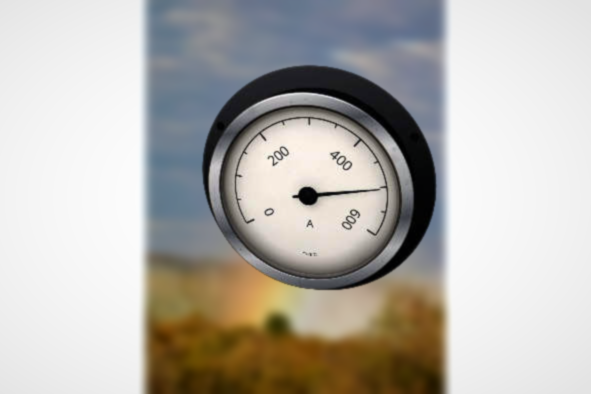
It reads 500,A
